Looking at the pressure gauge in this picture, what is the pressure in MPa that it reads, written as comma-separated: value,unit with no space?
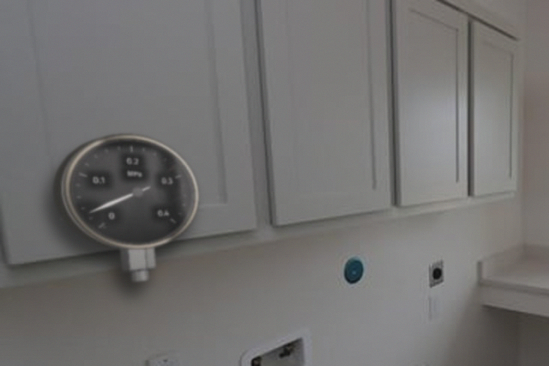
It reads 0.03,MPa
